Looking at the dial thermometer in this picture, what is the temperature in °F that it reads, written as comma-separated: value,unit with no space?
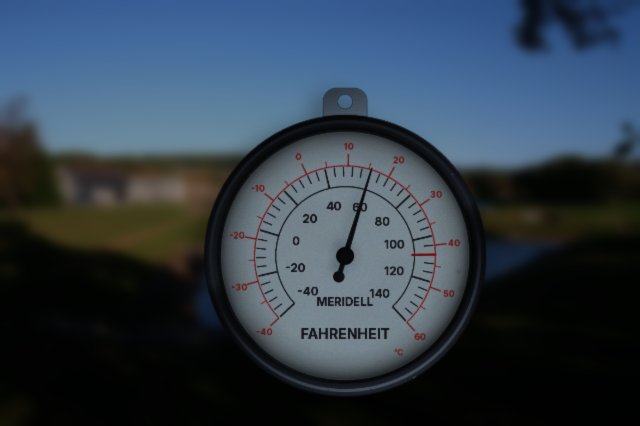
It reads 60,°F
